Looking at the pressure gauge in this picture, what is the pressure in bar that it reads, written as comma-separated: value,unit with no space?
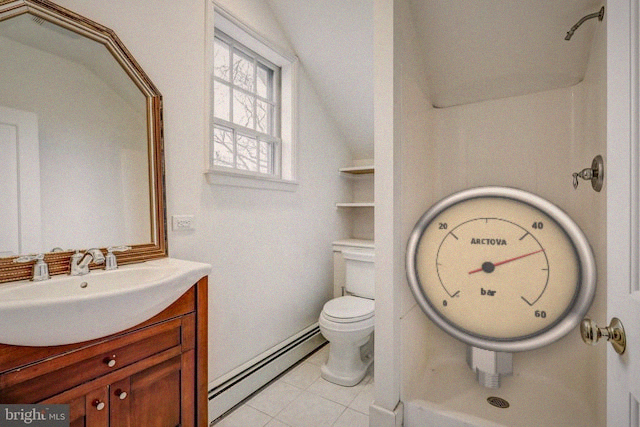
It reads 45,bar
